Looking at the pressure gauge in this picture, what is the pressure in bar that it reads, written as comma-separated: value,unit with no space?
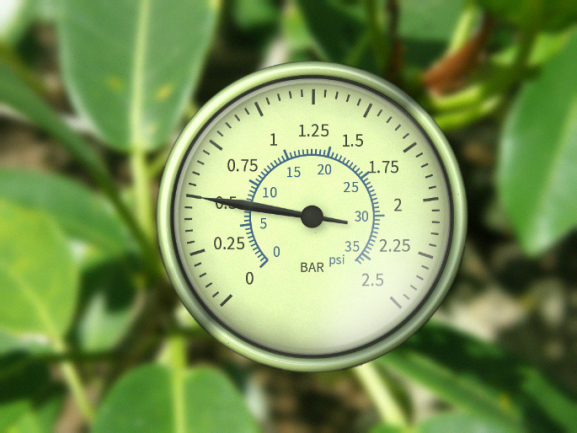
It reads 0.5,bar
